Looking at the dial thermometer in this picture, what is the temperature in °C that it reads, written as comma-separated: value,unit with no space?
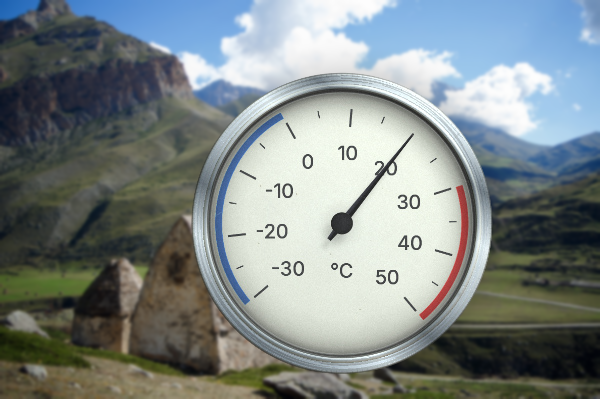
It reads 20,°C
